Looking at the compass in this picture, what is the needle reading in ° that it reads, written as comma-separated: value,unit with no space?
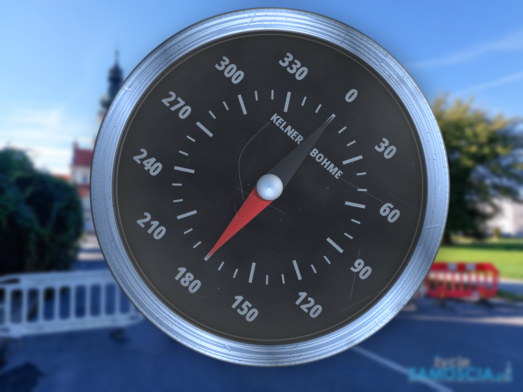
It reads 180,°
